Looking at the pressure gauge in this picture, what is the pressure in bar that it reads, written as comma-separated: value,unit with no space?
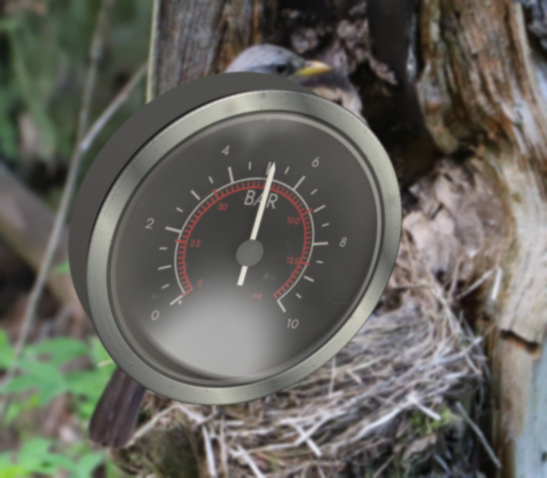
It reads 5,bar
